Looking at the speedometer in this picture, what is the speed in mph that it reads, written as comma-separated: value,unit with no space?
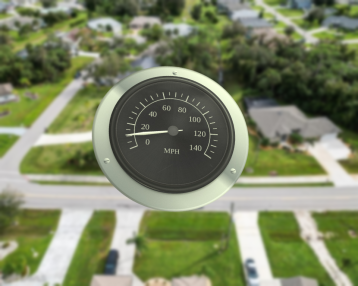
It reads 10,mph
